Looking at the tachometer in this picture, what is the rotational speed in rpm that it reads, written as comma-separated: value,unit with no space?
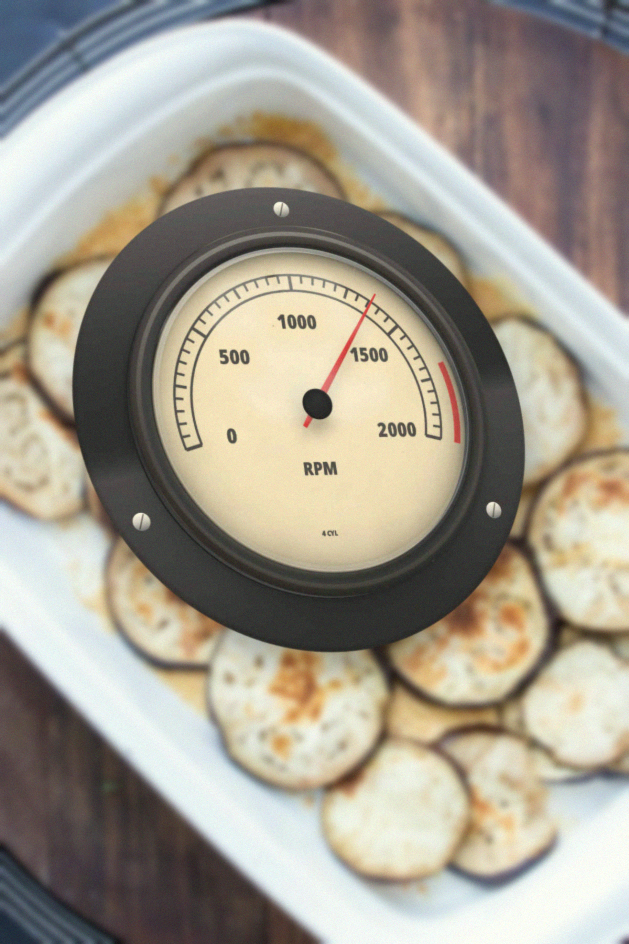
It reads 1350,rpm
